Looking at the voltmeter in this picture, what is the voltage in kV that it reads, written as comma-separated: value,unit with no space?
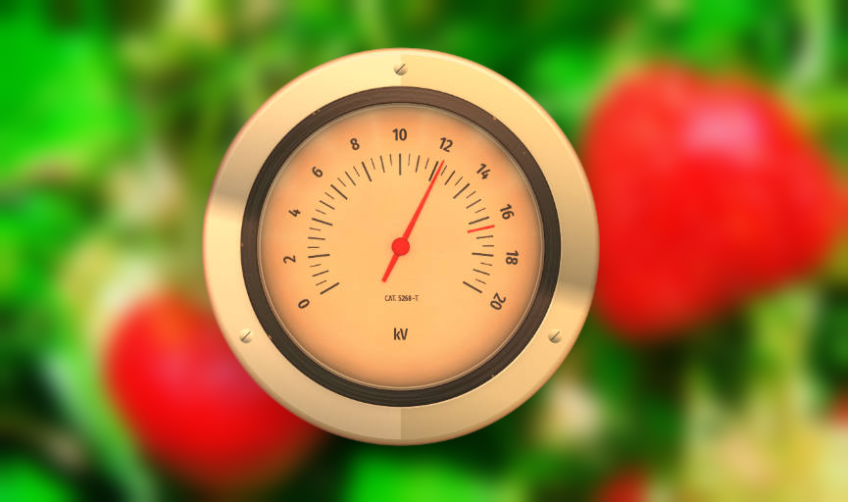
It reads 12.25,kV
